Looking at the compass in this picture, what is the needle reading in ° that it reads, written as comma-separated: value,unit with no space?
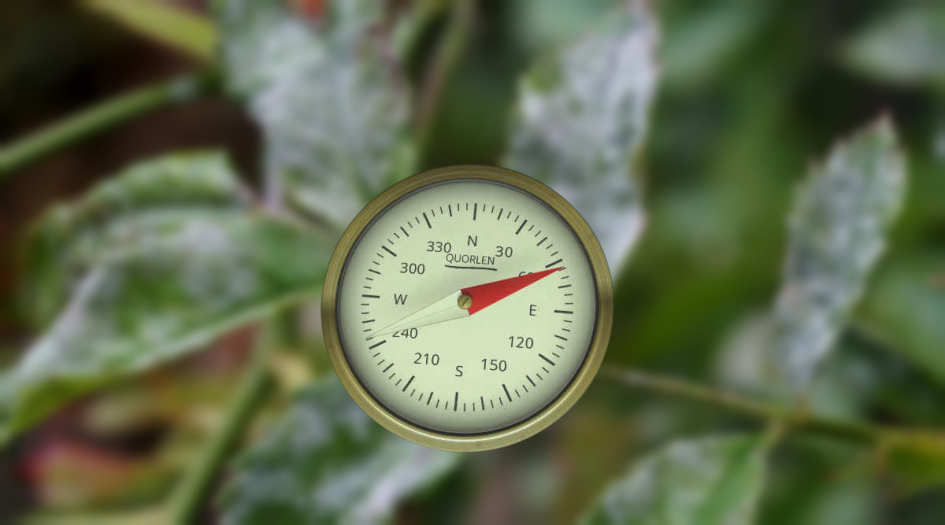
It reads 65,°
